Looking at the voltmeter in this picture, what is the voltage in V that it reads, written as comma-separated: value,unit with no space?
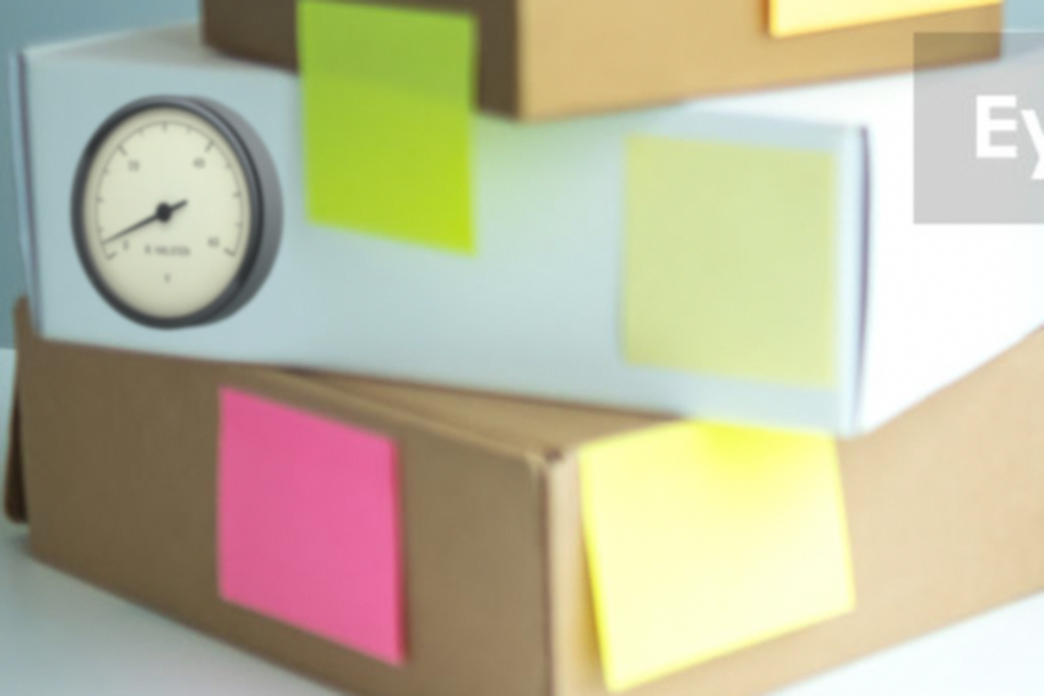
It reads 2.5,V
